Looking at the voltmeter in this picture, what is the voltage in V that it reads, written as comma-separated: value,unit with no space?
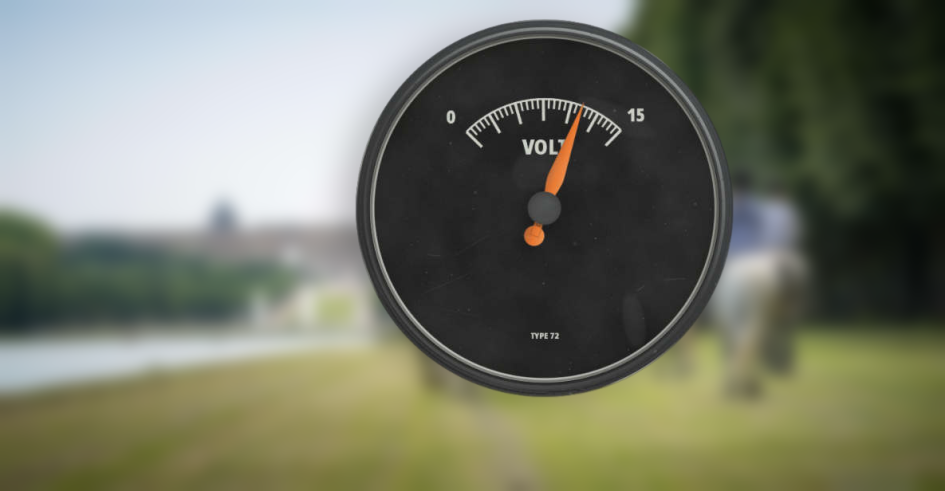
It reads 11,V
